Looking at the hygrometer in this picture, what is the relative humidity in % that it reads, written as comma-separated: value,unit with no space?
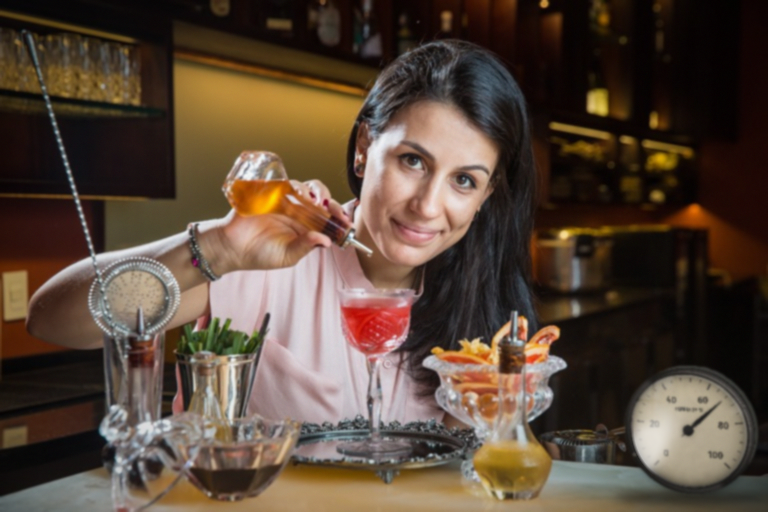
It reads 68,%
